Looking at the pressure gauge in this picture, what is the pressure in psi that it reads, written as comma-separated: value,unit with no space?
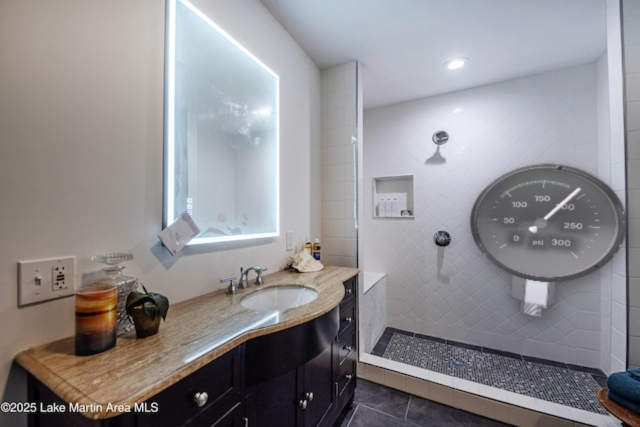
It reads 190,psi
